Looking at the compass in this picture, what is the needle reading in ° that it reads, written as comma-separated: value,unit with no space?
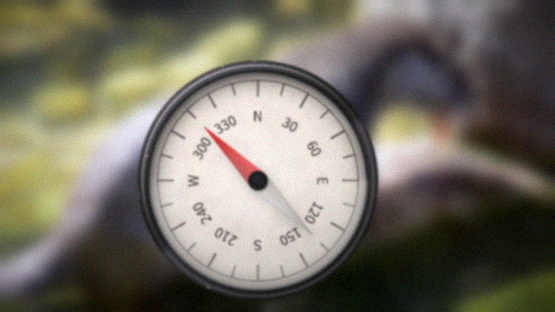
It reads 315,°
